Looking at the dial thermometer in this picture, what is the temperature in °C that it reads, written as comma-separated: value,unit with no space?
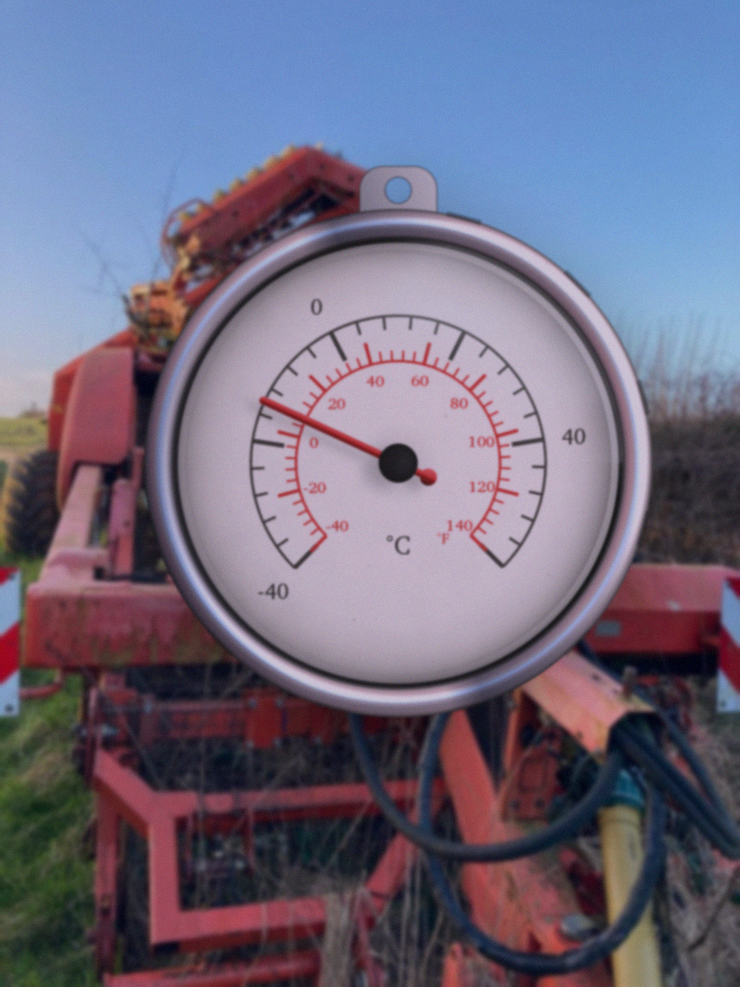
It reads -14,°C
